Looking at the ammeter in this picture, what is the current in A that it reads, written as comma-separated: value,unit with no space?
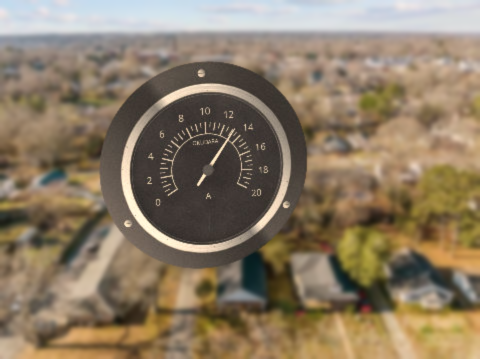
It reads 13,A
